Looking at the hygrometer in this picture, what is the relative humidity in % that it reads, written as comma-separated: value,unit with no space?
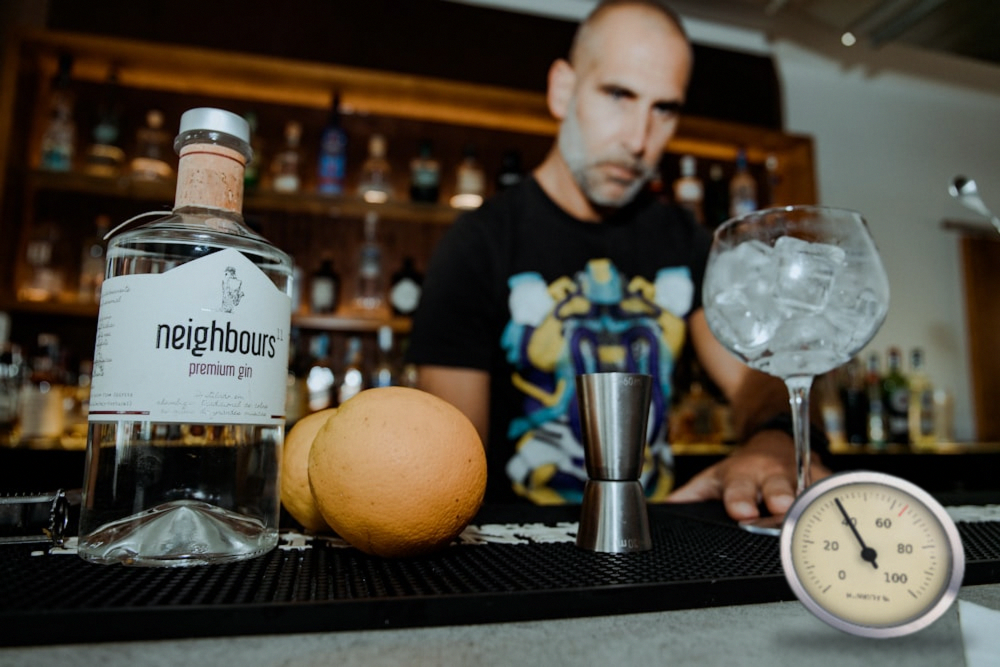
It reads 40,%
